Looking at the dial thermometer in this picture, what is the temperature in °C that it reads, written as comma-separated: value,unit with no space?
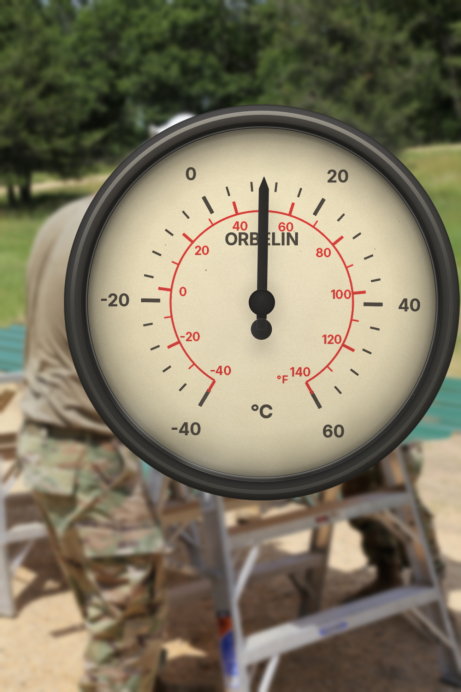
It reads 10,°C
